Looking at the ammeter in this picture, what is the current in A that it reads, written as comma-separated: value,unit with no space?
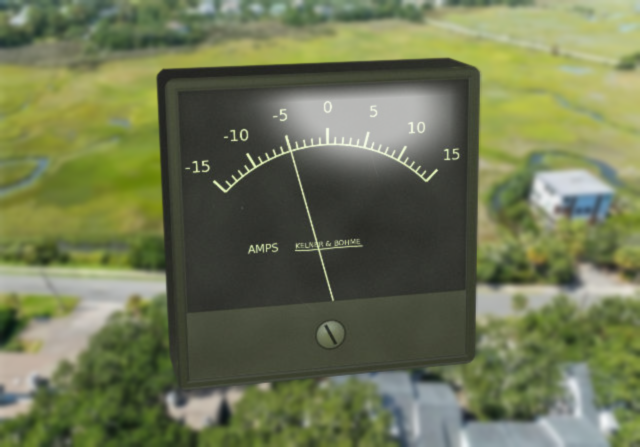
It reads -5,A
